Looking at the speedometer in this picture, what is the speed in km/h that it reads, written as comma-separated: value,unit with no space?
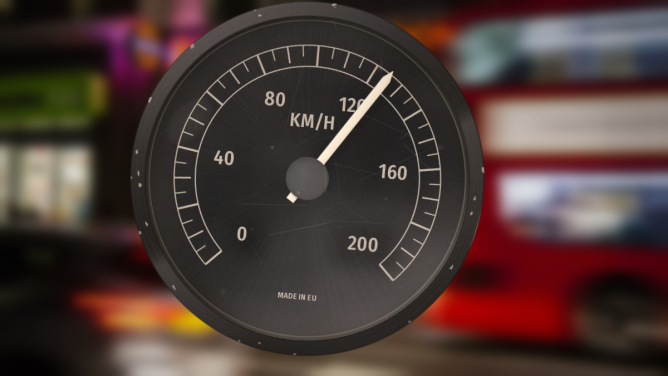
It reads 125,km/h
